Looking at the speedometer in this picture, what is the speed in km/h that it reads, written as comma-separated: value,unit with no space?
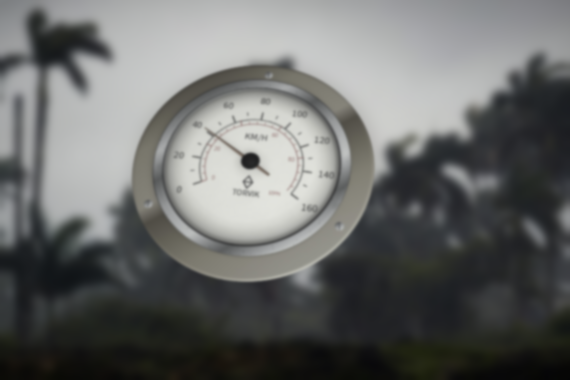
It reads 40,km/h
